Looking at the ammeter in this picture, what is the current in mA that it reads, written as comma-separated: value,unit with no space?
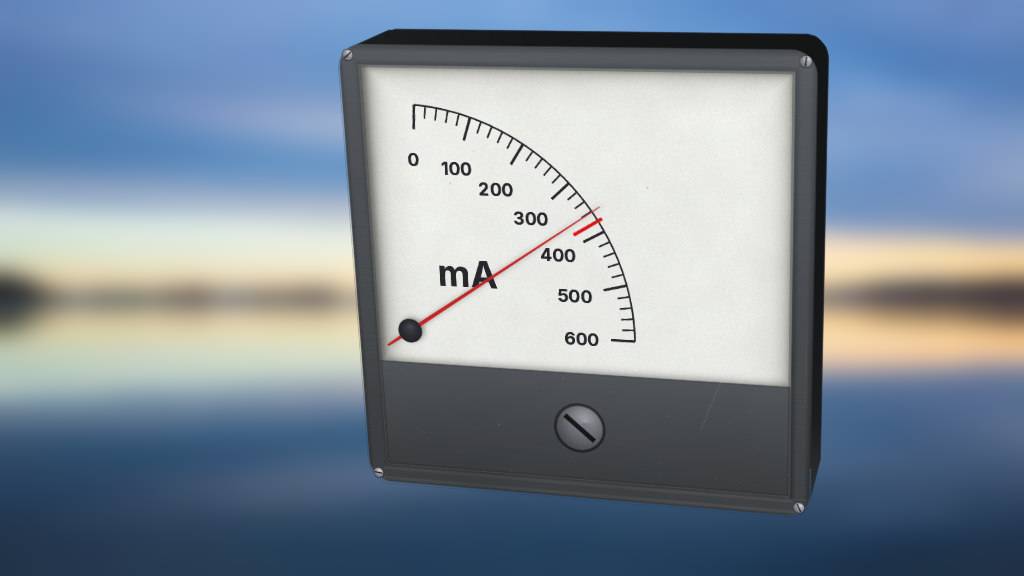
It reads 360,mA
